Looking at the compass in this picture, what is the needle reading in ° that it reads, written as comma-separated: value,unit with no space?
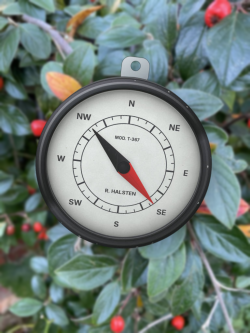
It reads 135,°
